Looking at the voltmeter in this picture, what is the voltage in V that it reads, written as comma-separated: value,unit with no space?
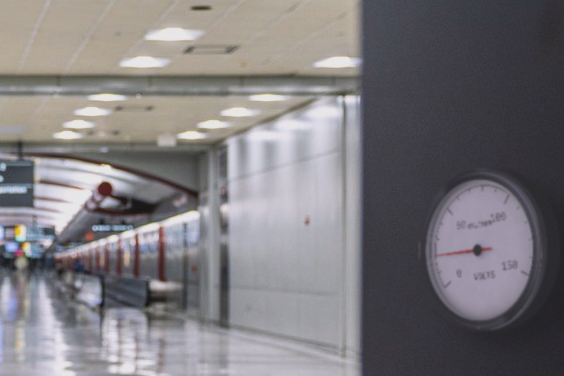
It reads 20,V
